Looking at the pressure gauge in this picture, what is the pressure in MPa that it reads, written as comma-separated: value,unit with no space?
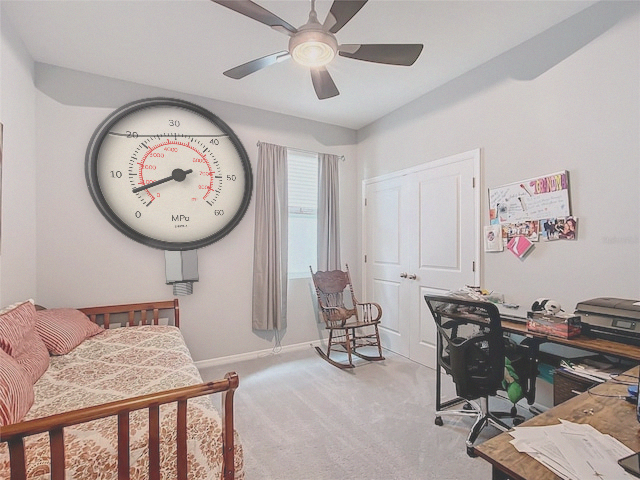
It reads 5,MPa
